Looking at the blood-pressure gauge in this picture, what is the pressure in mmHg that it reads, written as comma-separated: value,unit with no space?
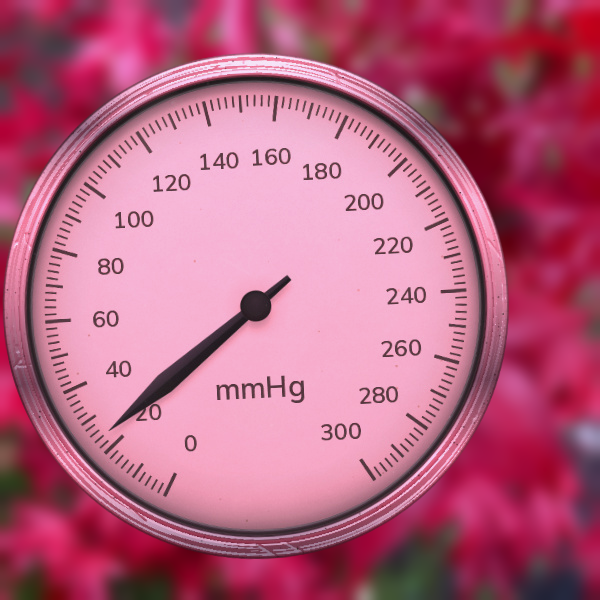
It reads 24,mmHg
